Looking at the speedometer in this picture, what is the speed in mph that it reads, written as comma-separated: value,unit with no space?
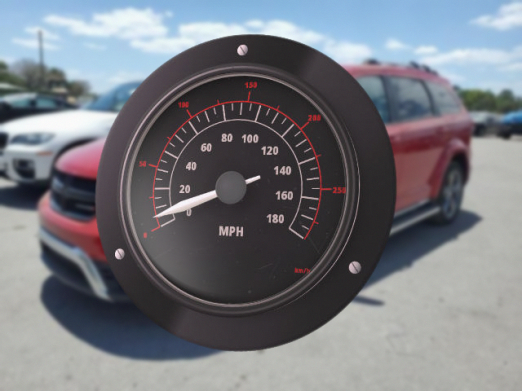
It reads 5,mph
